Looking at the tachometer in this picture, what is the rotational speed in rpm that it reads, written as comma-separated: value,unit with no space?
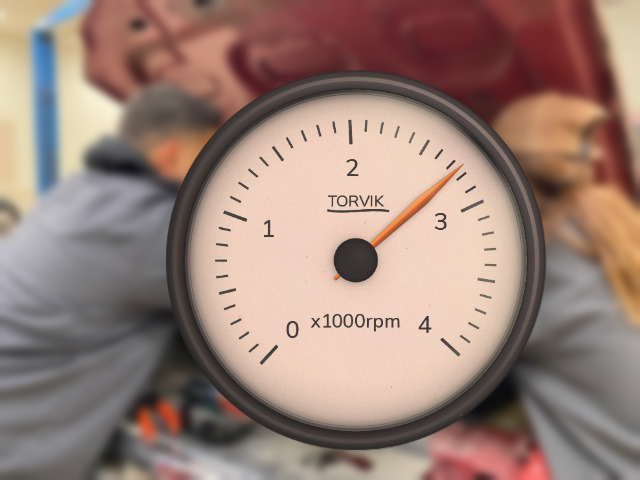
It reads 2750,rpm
